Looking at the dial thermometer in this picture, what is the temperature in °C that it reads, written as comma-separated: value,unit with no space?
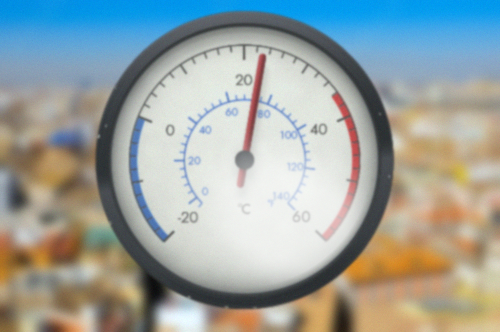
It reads 23,°C
